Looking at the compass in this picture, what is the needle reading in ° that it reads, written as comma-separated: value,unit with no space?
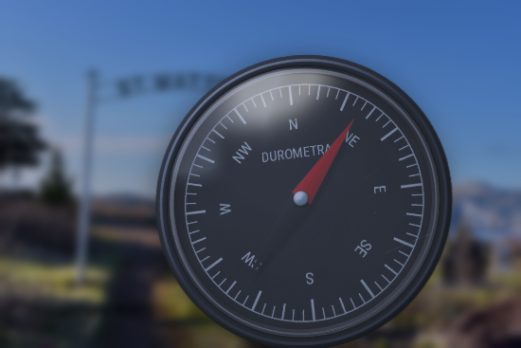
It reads 40,°
